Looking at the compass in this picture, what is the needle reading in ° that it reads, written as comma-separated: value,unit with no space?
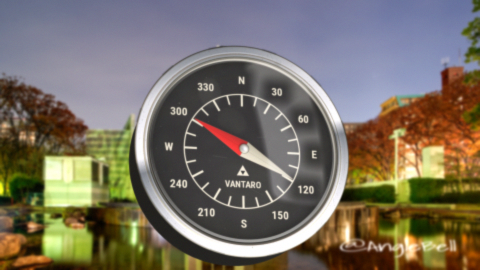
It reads 300,°
